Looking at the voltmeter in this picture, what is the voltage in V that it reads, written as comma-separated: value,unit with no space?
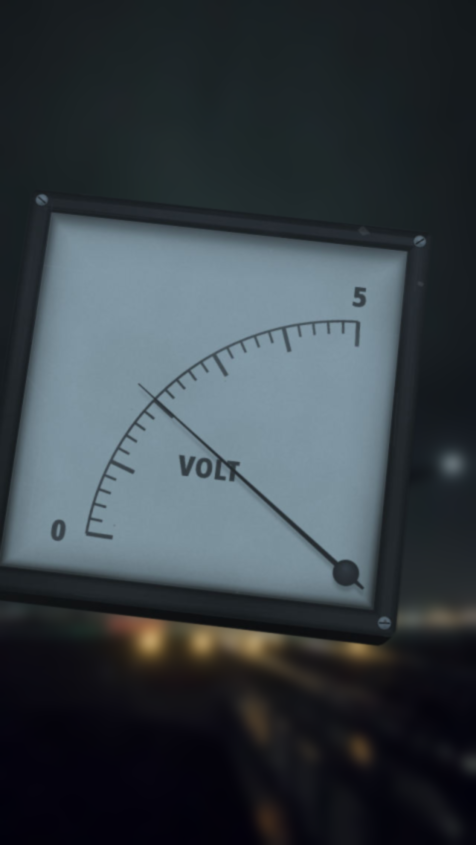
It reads 2,V
